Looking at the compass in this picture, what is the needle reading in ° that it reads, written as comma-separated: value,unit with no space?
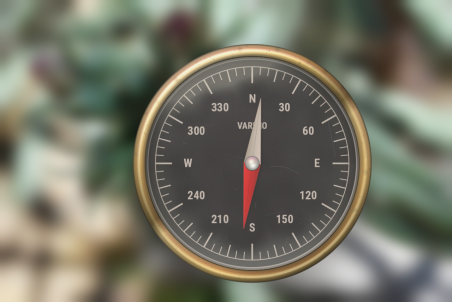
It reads 187.5,°
